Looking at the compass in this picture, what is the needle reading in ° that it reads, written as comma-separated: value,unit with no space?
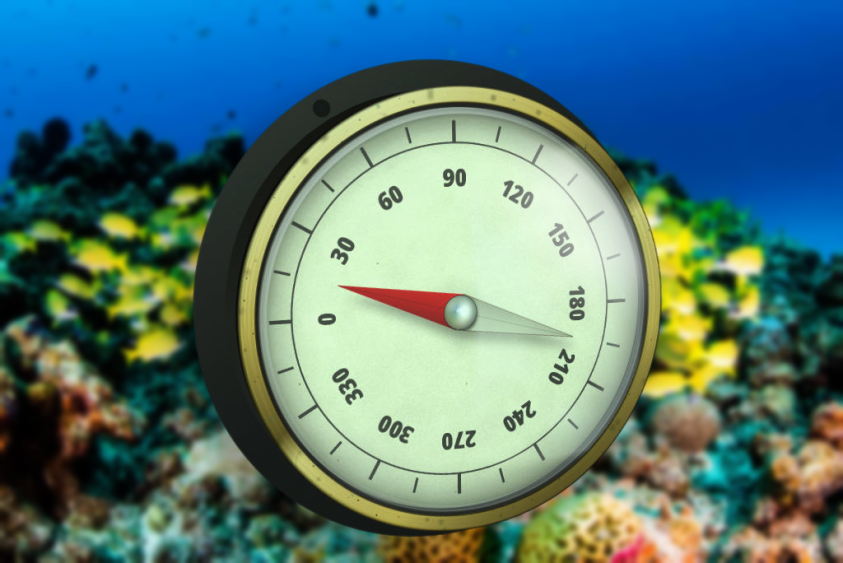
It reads 15,°
